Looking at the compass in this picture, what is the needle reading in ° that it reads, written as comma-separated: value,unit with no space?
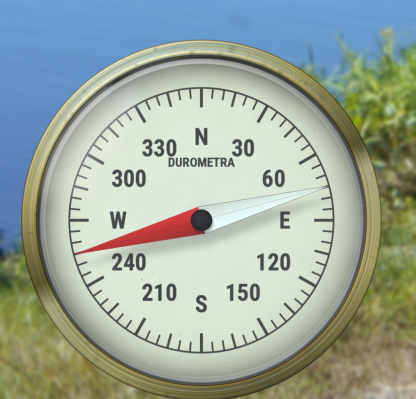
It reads 255,°
